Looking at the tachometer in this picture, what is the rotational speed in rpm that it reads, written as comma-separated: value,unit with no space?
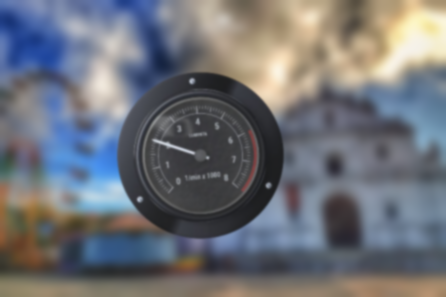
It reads 2000,rpm
